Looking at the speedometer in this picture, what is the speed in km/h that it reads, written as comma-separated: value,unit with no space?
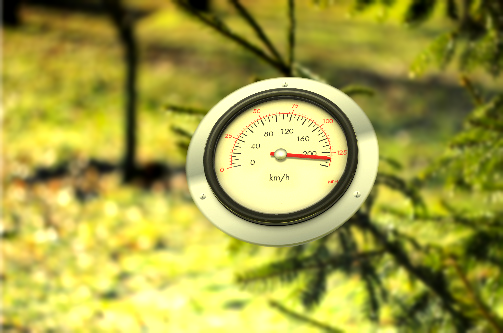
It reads 210,km/h
